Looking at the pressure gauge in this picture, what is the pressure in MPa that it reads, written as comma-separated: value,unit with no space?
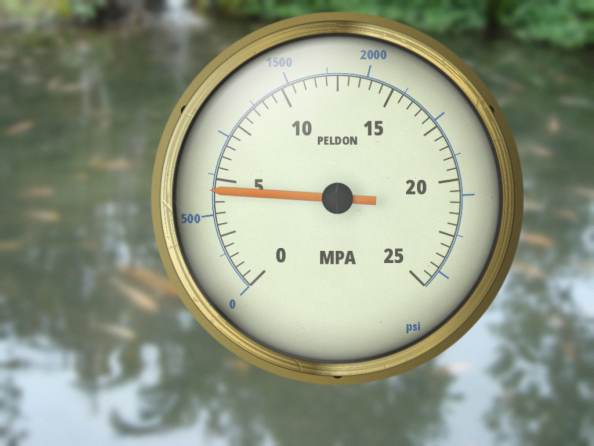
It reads 4.5,MPa
